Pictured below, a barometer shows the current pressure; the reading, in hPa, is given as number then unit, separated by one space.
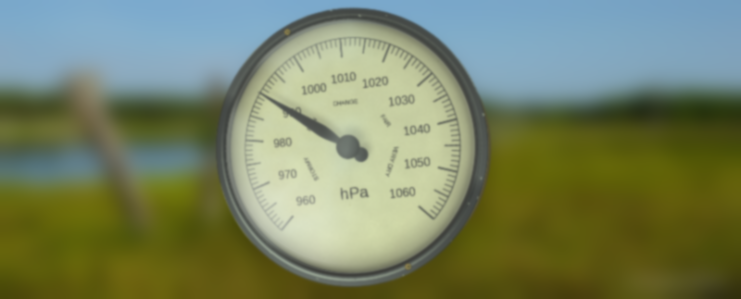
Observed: 990 hPa
